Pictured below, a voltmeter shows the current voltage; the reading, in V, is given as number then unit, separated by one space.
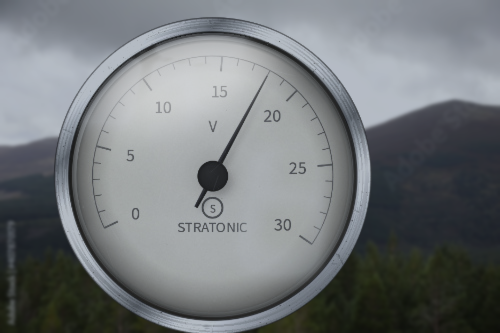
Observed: 18 V
